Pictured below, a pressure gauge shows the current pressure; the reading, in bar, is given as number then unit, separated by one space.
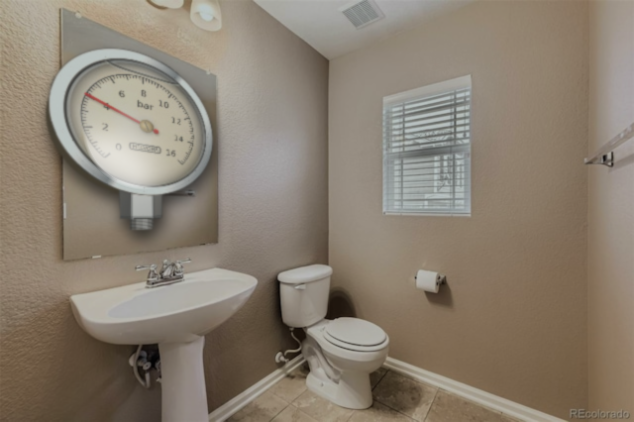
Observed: 4 bar
